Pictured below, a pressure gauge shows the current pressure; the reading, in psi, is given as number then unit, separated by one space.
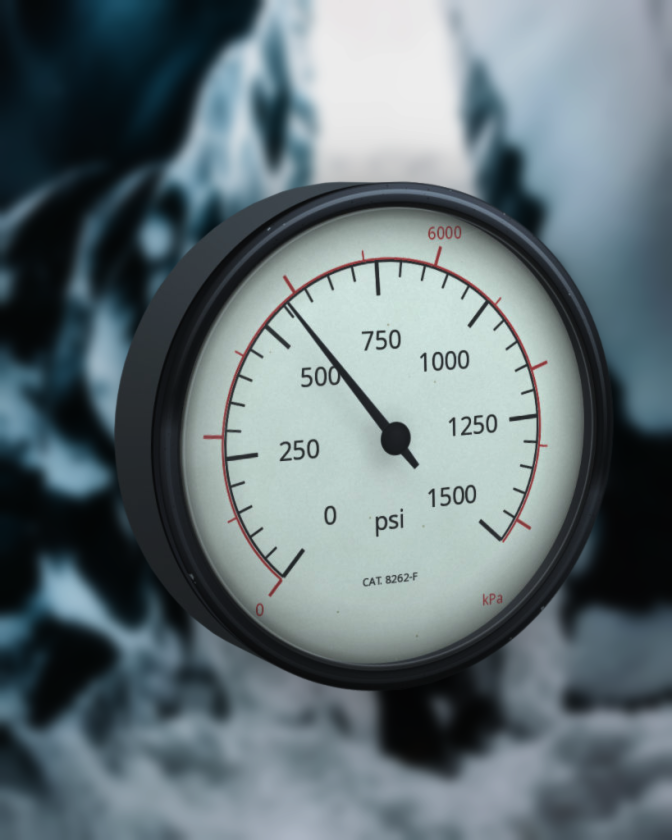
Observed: 550 psi
